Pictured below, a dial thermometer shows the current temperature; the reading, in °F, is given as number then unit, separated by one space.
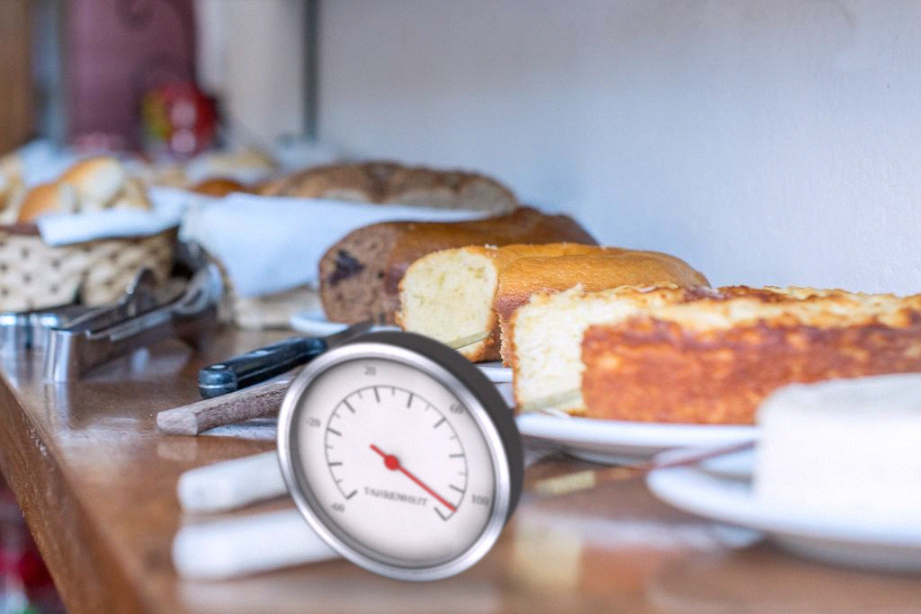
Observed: 110 °F
